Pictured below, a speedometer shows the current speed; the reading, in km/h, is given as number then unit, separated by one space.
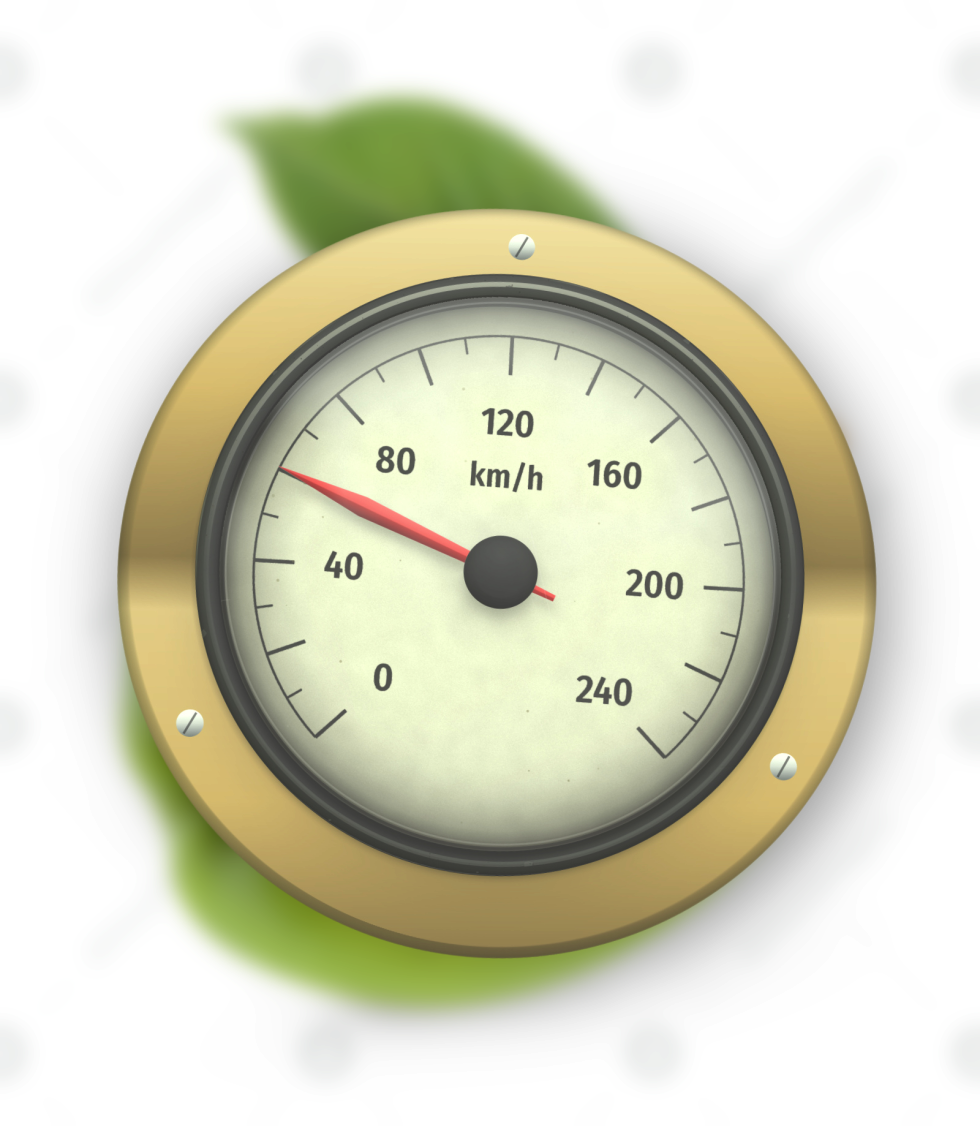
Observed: 60 km/h
